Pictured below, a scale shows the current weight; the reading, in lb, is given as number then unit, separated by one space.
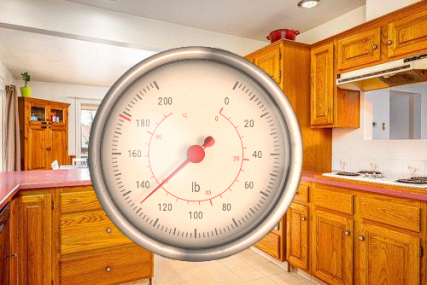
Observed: 132 lb
